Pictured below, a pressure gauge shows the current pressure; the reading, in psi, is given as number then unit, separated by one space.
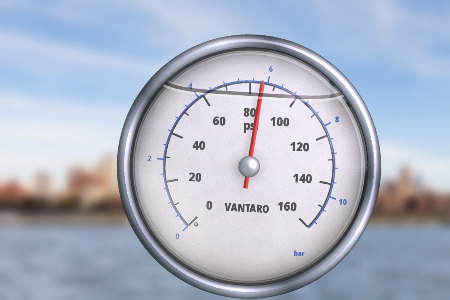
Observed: 85 psi
